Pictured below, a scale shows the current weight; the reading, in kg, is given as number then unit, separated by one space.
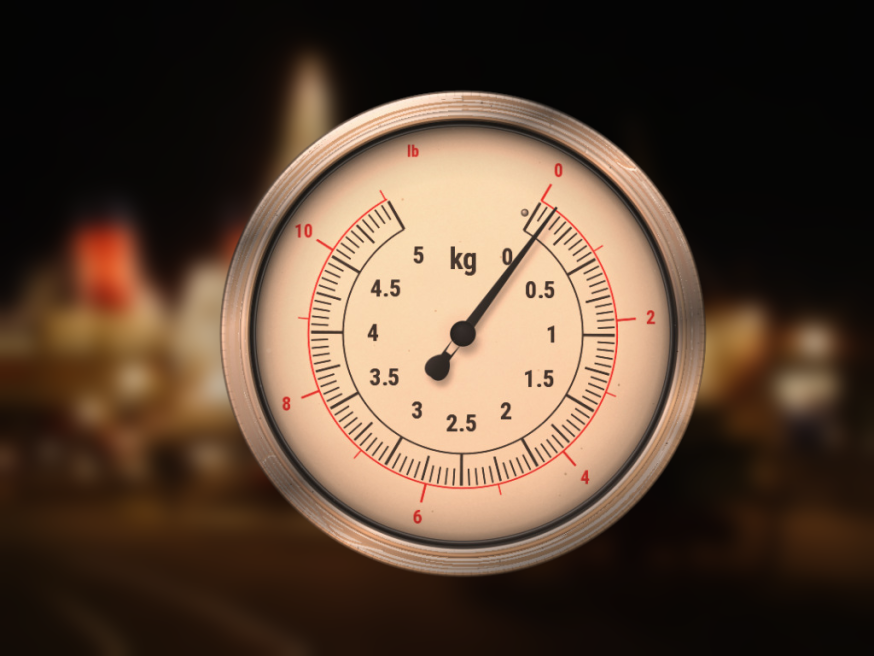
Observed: 0.1 kg
